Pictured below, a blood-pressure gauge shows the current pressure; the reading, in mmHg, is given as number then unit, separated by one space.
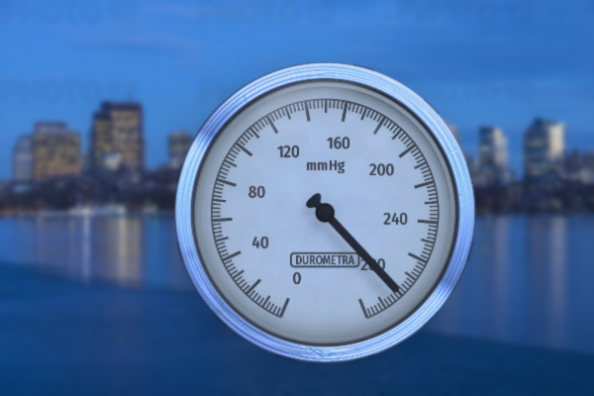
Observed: 280 mmHg
